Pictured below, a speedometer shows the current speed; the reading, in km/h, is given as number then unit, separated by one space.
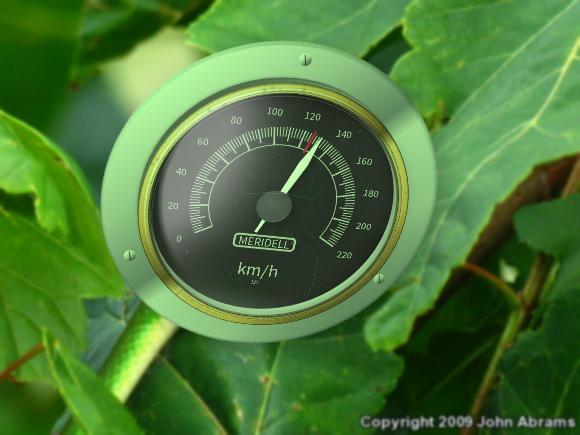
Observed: 130 km/h
